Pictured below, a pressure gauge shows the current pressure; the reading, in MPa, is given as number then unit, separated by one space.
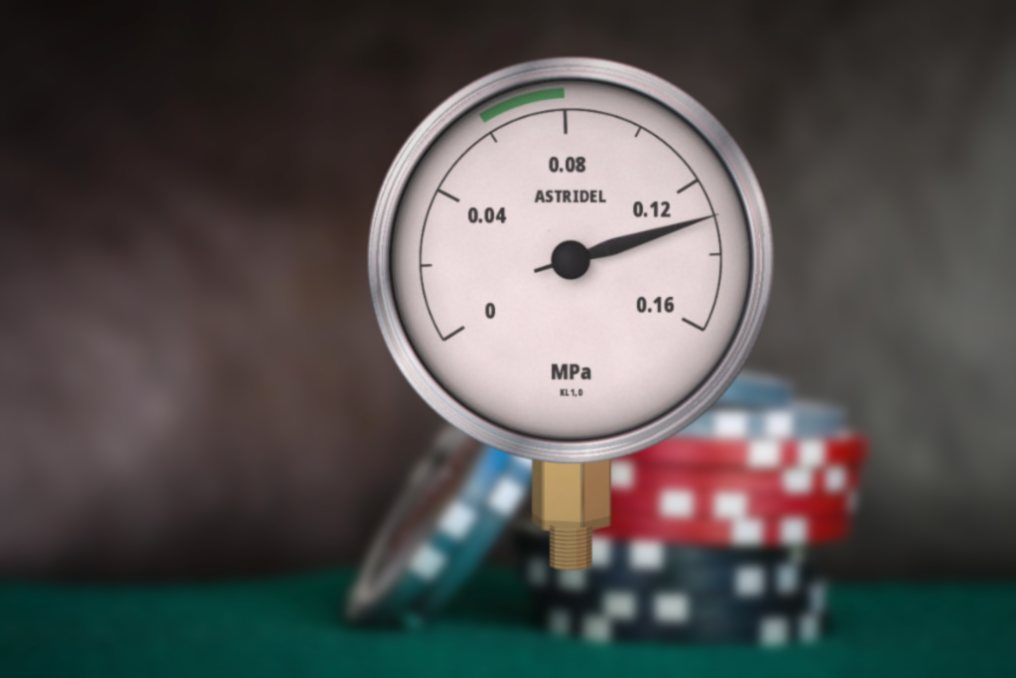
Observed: 0.13 MPa
